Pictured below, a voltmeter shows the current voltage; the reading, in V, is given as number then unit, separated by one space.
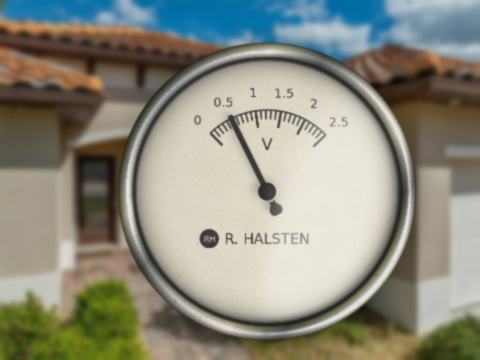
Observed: 0.5 V
